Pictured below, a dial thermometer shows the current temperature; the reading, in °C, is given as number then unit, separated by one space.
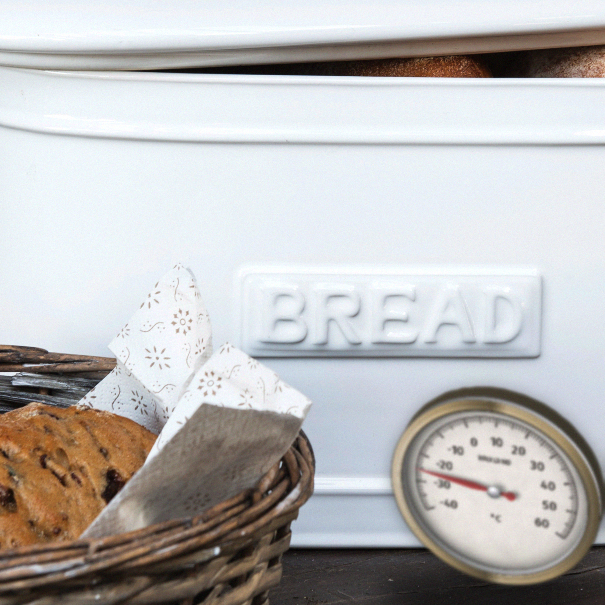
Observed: -25 °C
